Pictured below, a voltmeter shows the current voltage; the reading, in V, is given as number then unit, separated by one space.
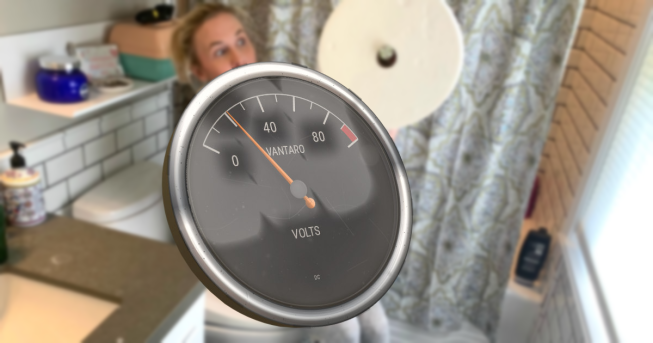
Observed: 20 V
